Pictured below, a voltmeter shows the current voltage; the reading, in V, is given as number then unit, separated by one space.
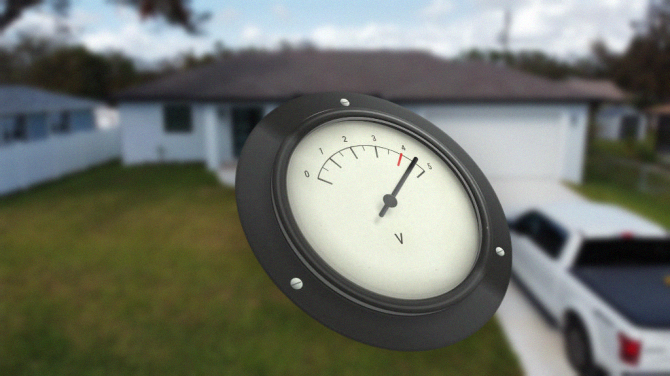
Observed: 4.5 V
